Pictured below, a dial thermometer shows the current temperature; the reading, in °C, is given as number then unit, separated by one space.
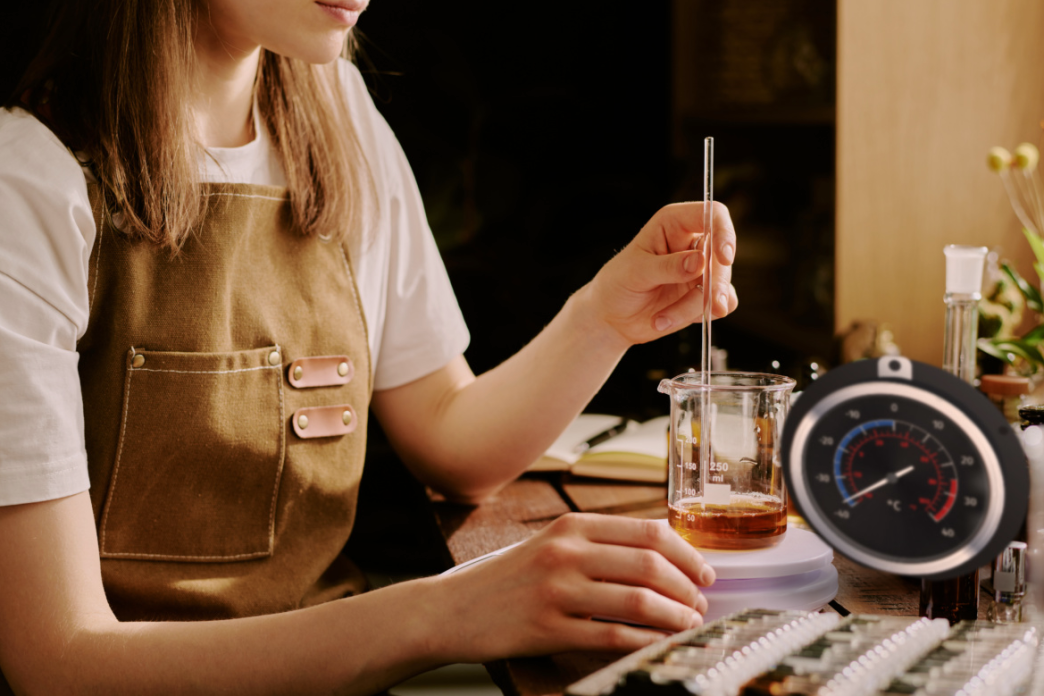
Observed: -37.5 °C
